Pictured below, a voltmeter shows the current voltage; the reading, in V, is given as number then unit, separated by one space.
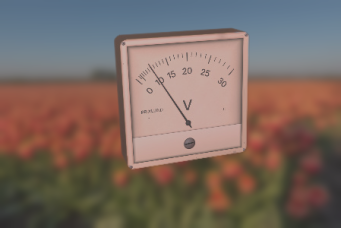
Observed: 10 V
